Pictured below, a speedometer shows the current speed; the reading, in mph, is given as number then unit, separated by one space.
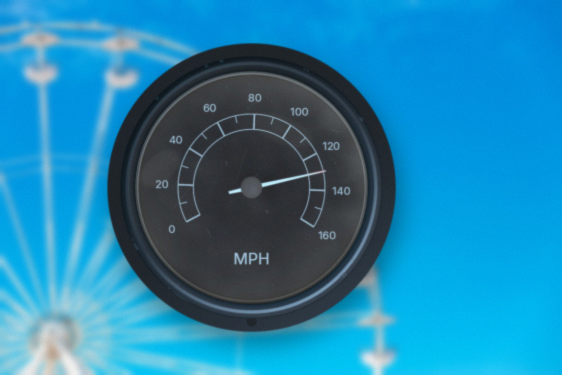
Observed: 130 mph
